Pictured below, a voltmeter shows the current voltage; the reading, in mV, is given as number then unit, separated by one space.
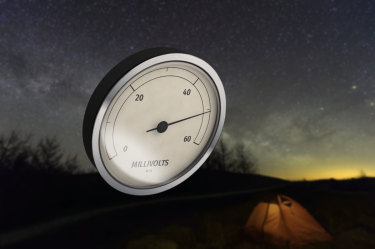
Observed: 50 mV
